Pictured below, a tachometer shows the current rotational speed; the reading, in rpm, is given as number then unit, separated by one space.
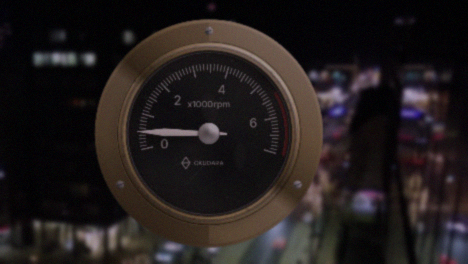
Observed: 500 rpm
